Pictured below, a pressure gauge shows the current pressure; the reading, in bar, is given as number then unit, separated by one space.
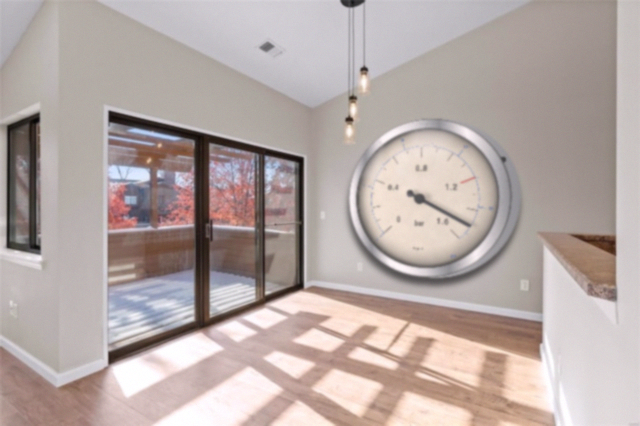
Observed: 1.5 bar
